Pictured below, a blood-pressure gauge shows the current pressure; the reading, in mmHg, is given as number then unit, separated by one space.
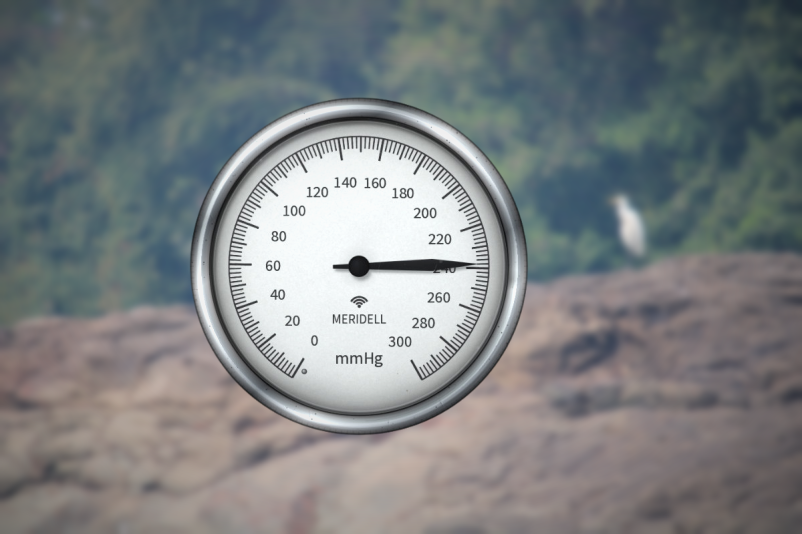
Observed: 238 mmHg
